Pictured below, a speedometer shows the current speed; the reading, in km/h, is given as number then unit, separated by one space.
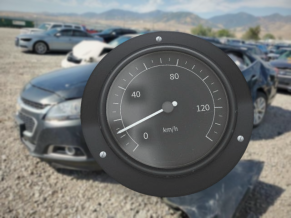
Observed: 12.5 km/h
